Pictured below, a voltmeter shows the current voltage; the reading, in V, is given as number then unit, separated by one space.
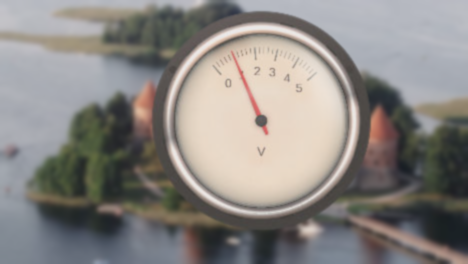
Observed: 1 V
